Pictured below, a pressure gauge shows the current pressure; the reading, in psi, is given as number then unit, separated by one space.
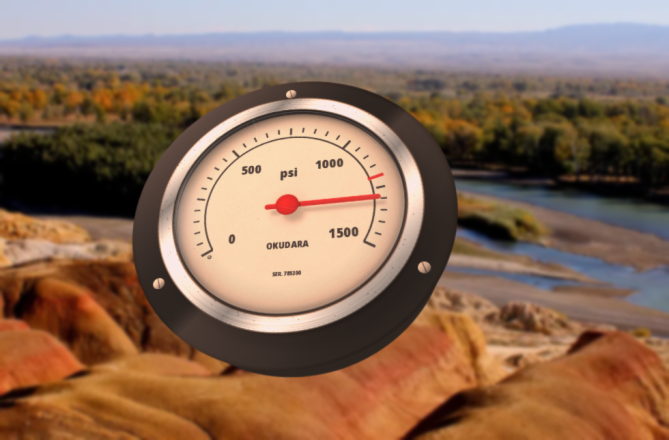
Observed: 1300 psi
